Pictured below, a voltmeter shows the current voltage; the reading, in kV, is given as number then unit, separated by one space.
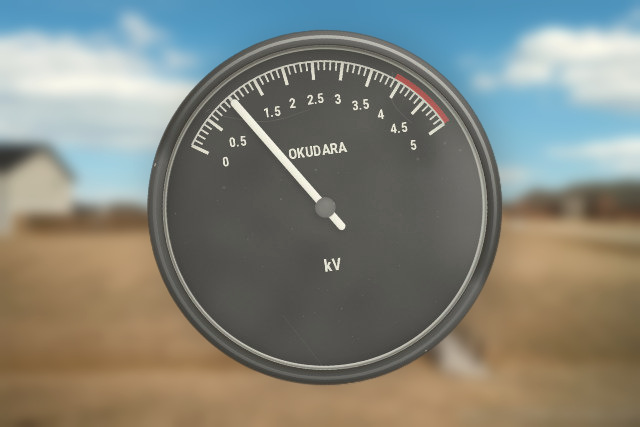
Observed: 1 kV
